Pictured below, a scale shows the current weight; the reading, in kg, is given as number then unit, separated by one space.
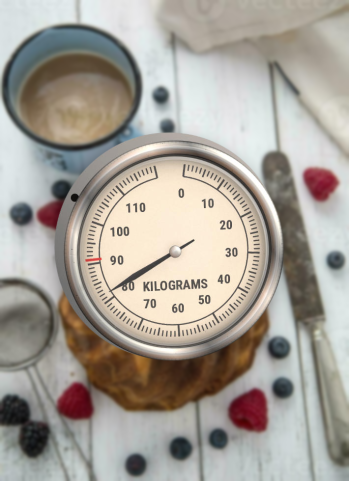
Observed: 82 kg
